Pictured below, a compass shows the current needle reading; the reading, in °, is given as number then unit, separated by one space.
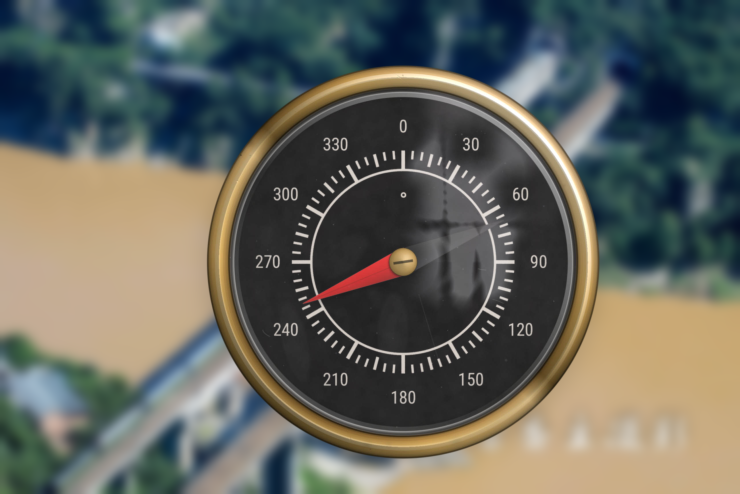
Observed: 247.5 °
